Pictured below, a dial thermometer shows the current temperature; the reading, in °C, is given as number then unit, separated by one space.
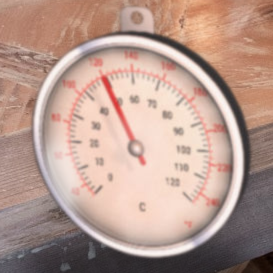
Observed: 50 °C
